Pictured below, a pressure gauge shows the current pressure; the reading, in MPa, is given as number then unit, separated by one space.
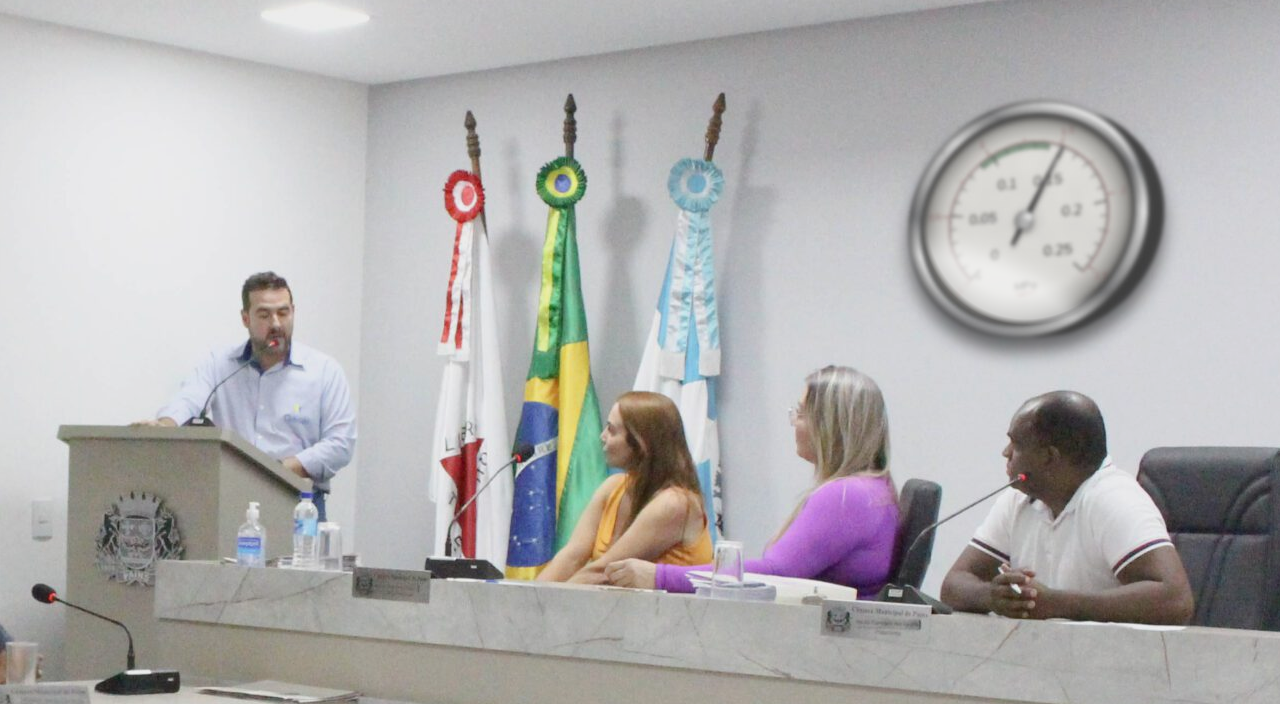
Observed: 0.15 MPa
